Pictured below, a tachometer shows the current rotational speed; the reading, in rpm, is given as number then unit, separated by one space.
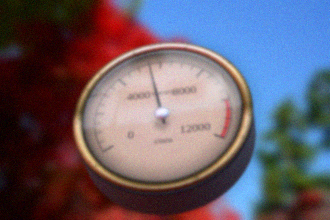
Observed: 5500 rpm
